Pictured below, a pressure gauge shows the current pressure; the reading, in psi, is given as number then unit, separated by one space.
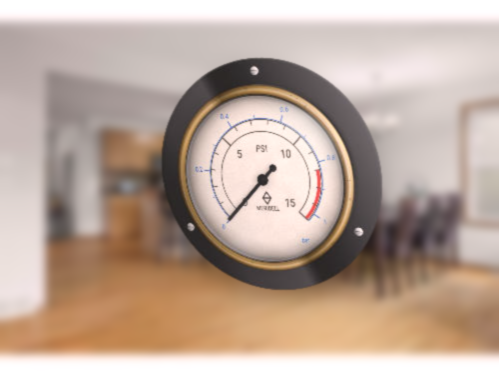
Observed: 0 psi
